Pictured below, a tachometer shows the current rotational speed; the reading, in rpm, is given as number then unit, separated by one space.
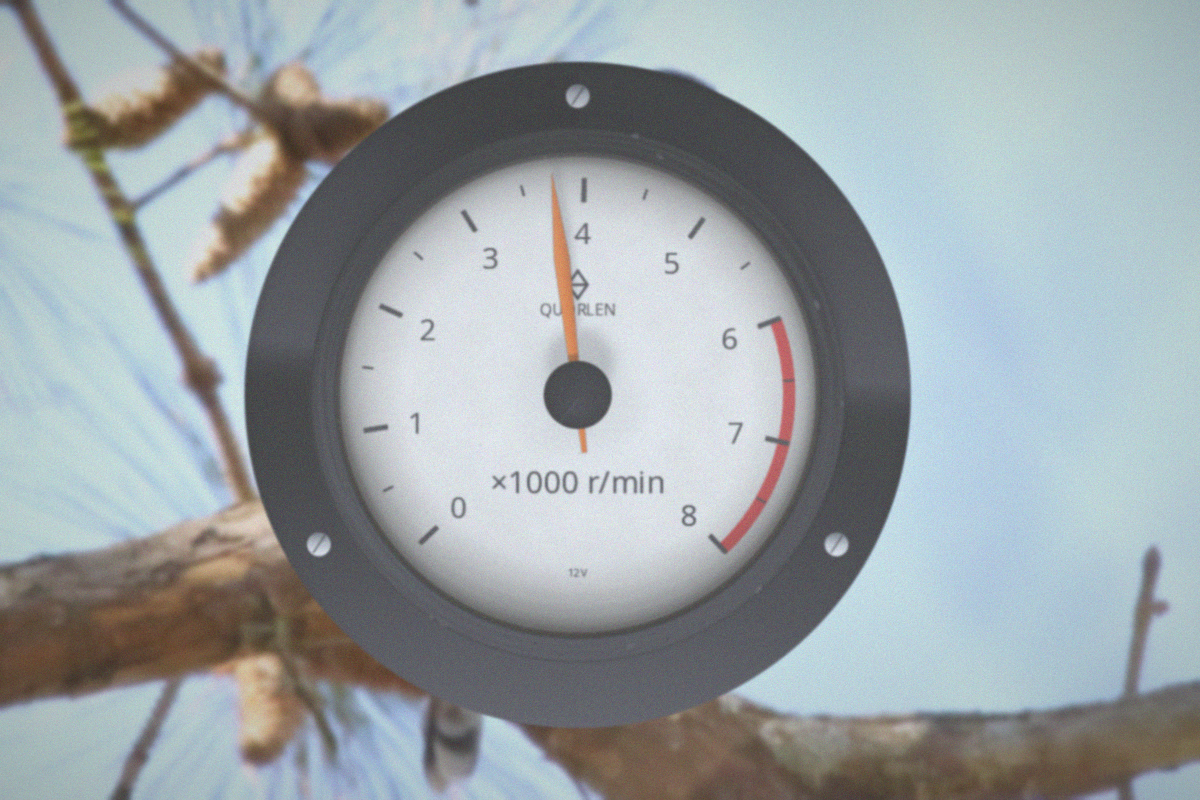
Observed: 3750 rpm
